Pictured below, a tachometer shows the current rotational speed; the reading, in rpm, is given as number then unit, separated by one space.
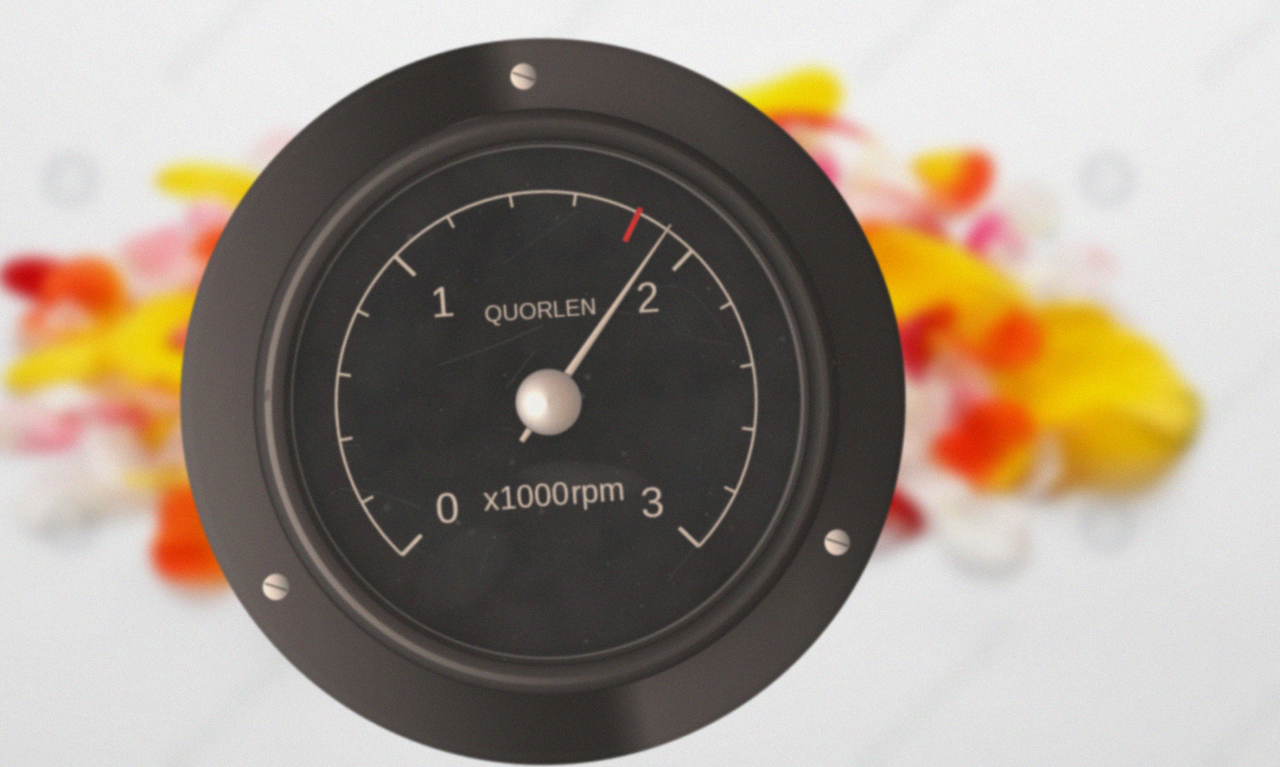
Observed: 1900 rpm
